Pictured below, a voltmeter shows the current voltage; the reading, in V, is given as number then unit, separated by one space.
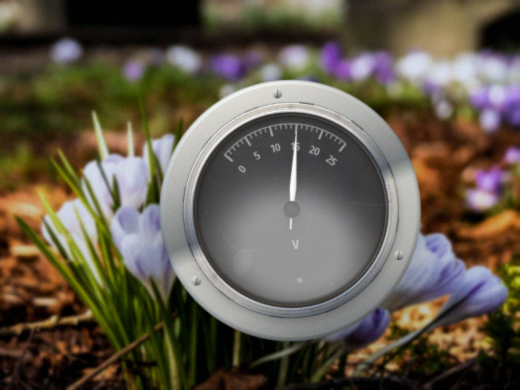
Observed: 15 V
